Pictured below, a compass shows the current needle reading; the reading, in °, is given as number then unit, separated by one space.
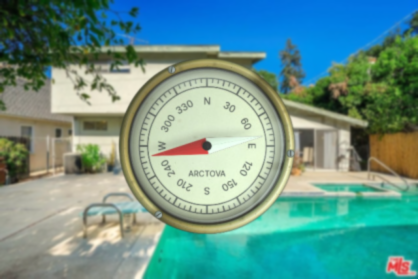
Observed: 260 °
